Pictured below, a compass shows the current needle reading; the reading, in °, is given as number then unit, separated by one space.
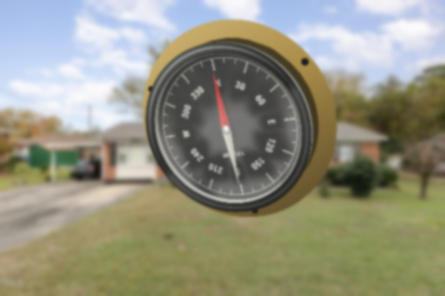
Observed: 0 °
